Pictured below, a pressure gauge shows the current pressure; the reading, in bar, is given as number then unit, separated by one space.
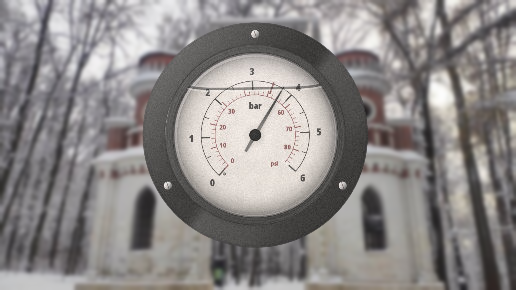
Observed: 3.75 bar
